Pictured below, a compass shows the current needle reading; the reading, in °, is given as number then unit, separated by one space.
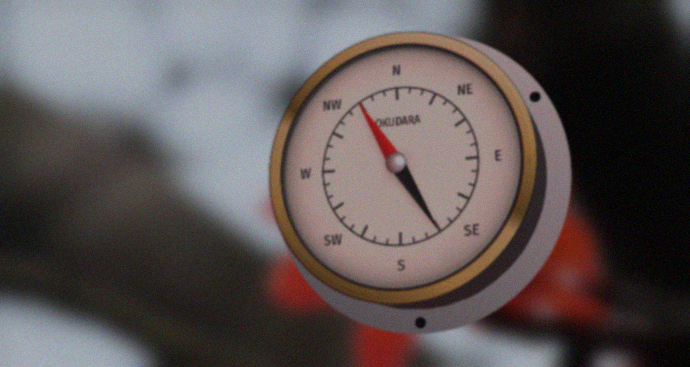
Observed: 330 °
